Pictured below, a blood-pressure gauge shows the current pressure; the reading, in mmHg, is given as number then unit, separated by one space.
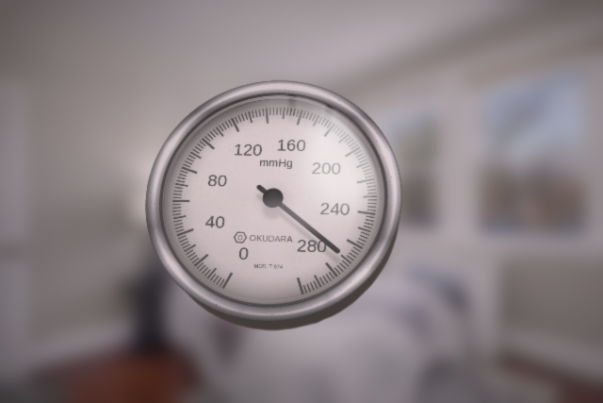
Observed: 270 mmHg
